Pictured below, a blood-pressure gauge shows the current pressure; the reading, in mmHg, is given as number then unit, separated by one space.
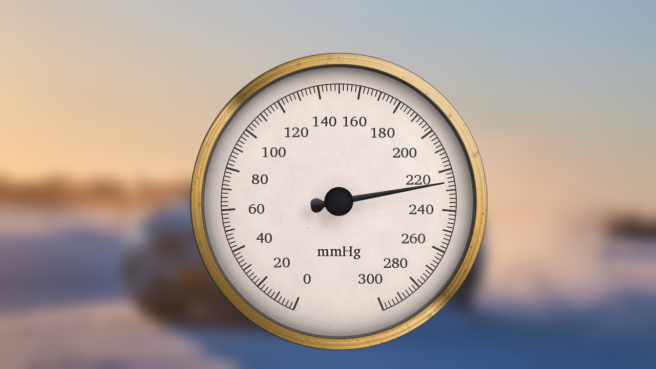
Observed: 226 mmHg
